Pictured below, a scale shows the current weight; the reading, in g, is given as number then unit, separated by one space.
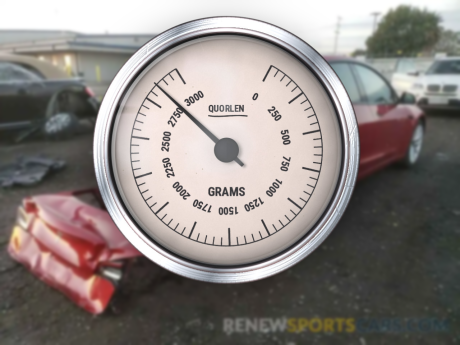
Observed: 2850 g
